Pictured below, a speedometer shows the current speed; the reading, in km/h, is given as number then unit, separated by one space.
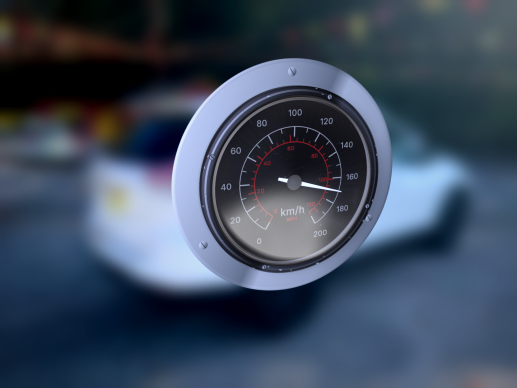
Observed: 170 km/h
